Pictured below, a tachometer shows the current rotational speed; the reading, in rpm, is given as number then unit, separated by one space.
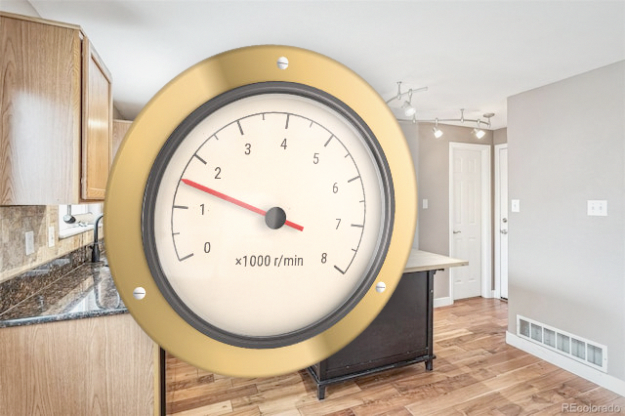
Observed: 1500 rpm
